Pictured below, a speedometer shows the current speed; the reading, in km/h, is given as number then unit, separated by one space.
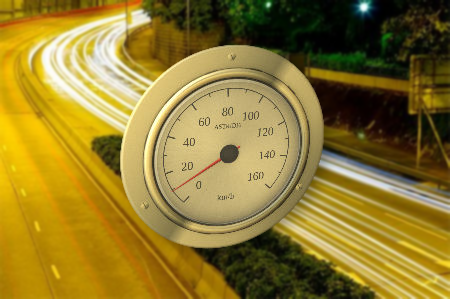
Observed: 10 km/h
